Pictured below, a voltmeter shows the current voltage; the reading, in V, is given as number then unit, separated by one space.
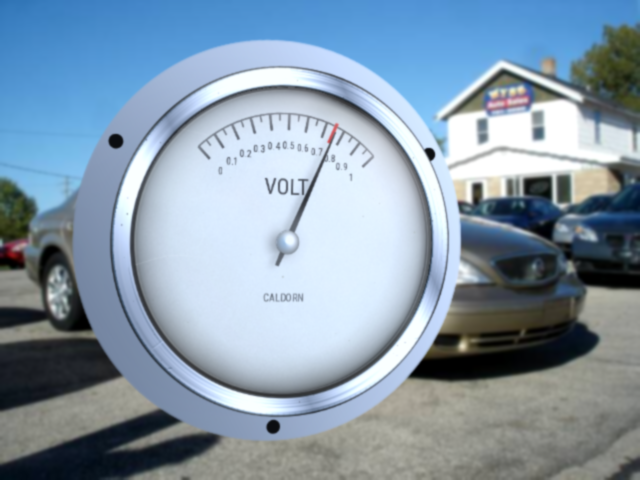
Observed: 0.75 V
